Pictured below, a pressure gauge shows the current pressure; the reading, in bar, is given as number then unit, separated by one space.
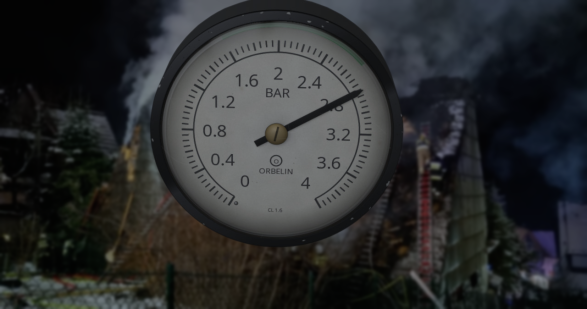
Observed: 2.8 bar
